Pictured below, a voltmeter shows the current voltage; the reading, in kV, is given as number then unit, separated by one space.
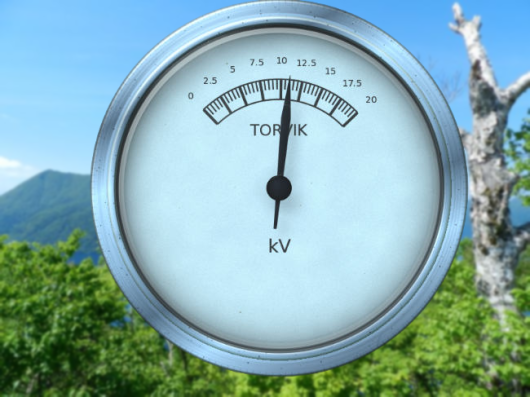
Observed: 11 kV
